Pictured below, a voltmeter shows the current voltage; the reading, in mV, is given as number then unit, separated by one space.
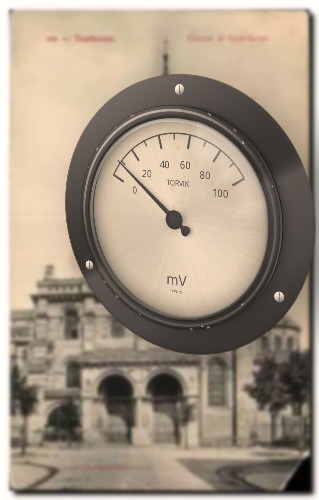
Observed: 10 mV
